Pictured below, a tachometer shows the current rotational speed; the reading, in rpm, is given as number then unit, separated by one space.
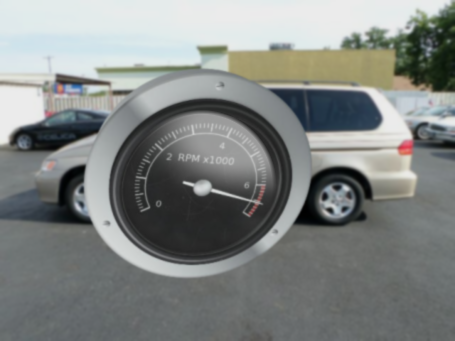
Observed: 6500 rpm
